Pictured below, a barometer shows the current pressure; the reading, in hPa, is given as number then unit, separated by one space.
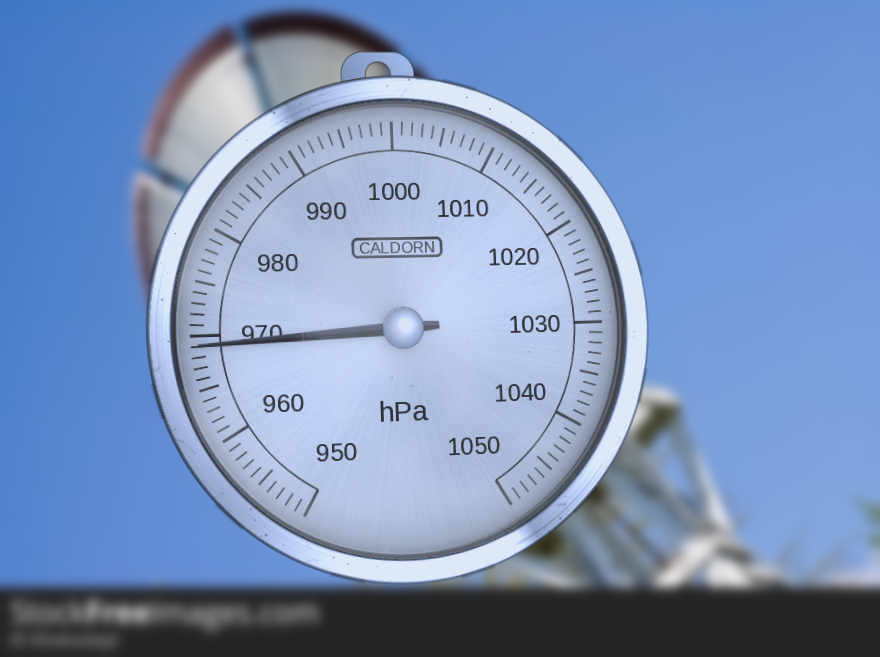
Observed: 969 hPa
